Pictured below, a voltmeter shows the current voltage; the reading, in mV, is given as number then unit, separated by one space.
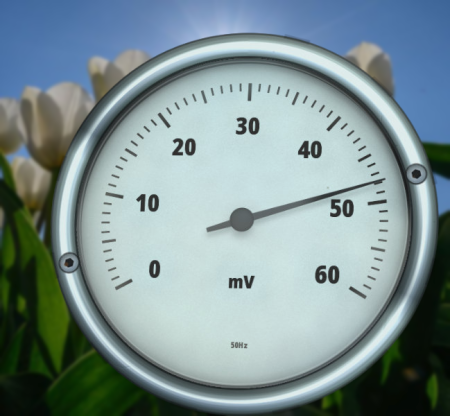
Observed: 48 mV
